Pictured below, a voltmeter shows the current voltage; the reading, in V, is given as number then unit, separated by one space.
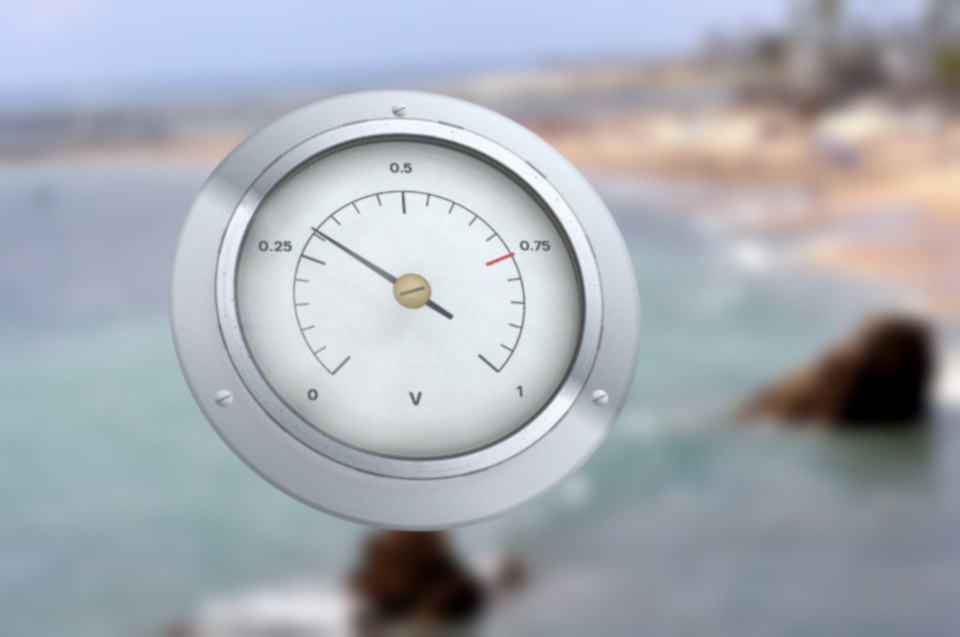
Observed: 0.3 V
